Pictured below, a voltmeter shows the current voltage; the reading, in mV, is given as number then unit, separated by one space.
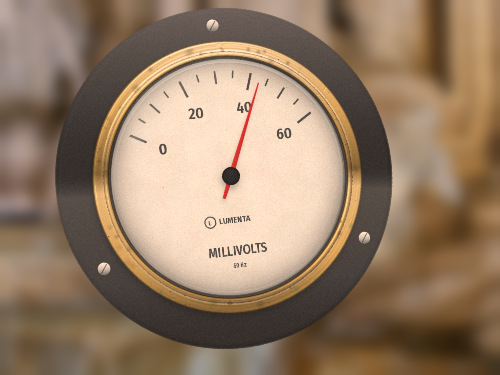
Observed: 42.5 mV
